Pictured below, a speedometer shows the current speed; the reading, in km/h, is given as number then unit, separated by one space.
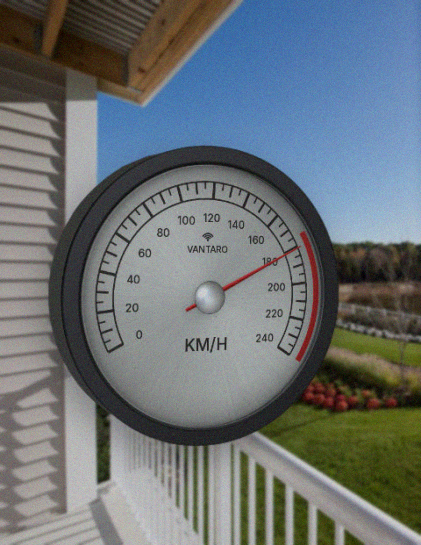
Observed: 180 km/h
